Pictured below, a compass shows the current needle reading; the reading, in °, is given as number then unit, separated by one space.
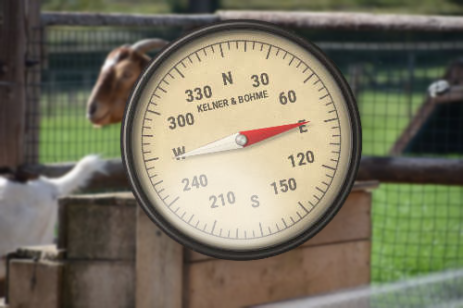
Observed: 87.5 °
